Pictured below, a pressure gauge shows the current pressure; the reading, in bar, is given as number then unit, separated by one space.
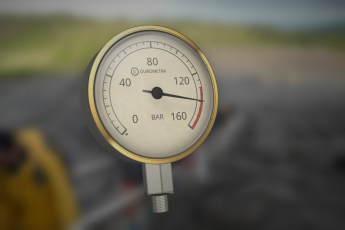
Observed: 140 bar
